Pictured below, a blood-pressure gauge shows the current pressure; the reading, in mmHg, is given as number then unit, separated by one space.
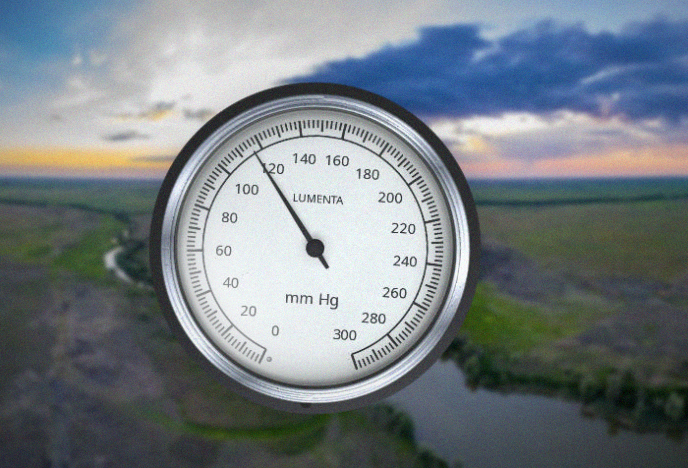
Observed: 116 mmHg
